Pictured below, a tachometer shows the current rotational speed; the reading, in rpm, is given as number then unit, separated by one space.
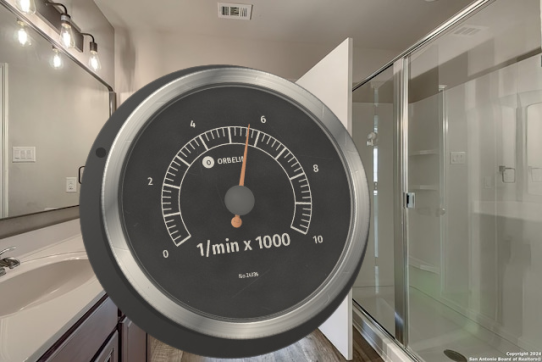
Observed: 5600 rpm
